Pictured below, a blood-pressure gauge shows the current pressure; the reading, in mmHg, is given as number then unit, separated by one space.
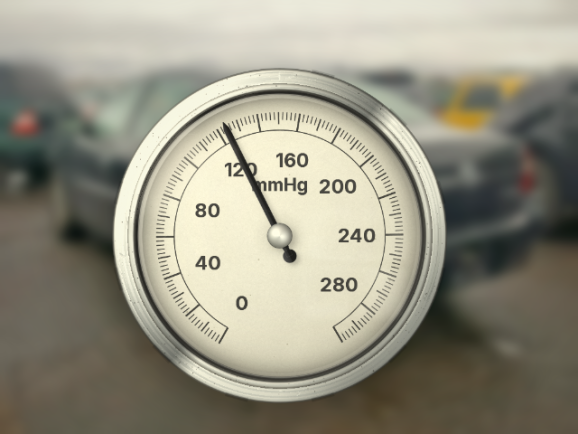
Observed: 124 mmHg
